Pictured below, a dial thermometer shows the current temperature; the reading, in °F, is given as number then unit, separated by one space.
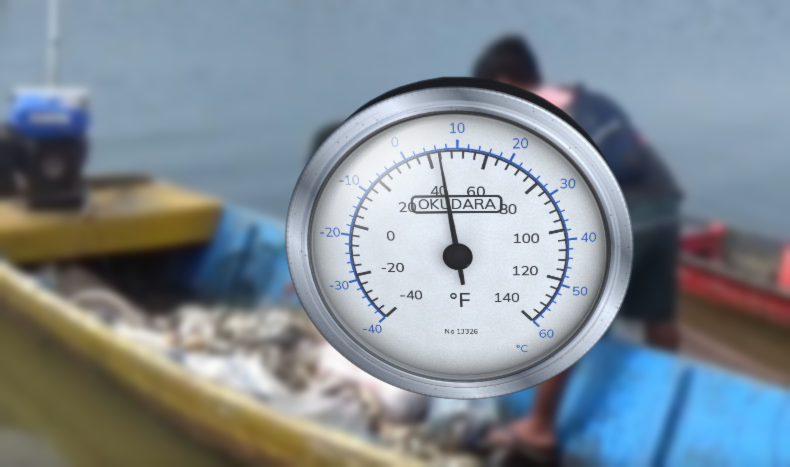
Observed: 44 °F
